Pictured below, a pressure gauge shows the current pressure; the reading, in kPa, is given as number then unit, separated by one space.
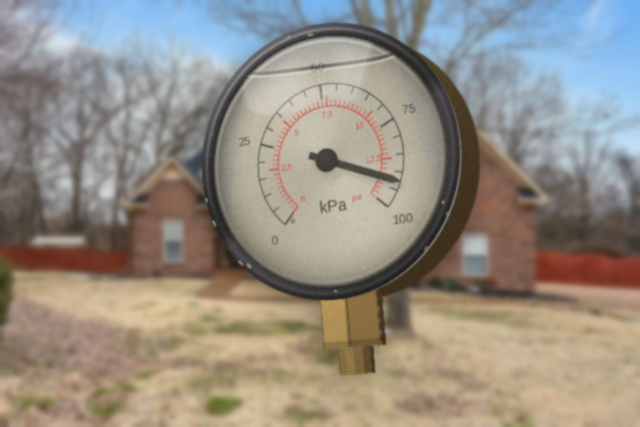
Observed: 92.5 kPa
